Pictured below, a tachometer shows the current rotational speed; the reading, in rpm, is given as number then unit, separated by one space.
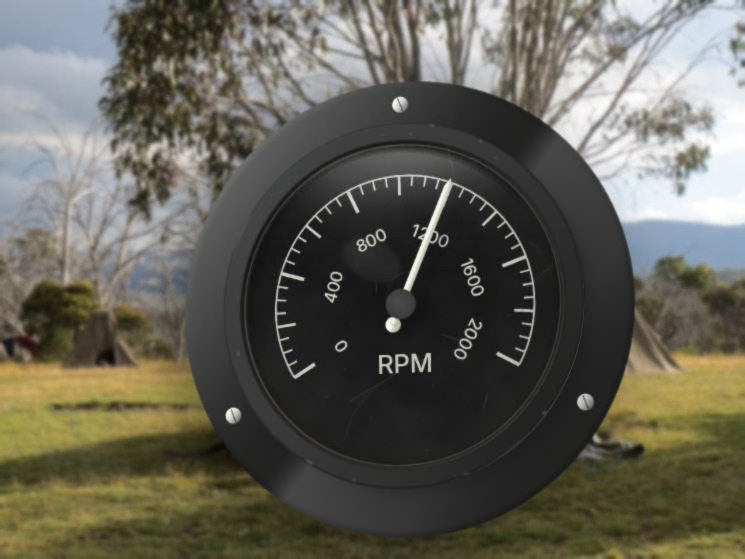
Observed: 1200 rpm
